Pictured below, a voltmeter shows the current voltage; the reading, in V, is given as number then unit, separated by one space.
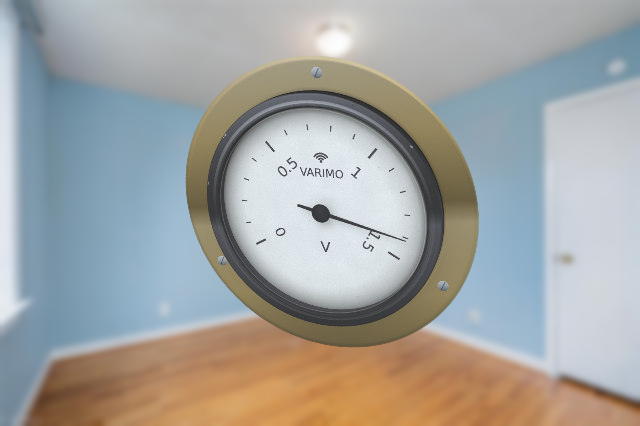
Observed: 1.4 V
